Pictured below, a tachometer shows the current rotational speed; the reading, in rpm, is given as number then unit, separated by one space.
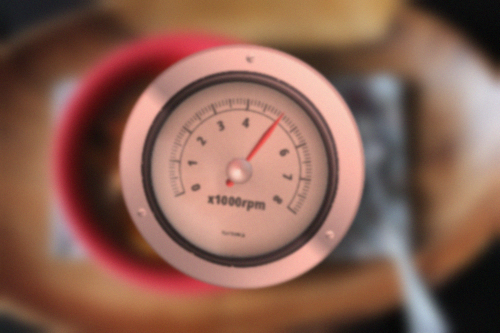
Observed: 5000 rpm
